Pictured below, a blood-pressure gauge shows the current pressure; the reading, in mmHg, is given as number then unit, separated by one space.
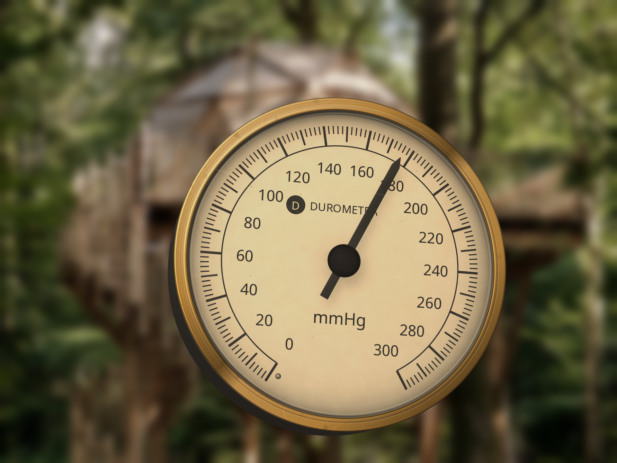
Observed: 176 mmHg
